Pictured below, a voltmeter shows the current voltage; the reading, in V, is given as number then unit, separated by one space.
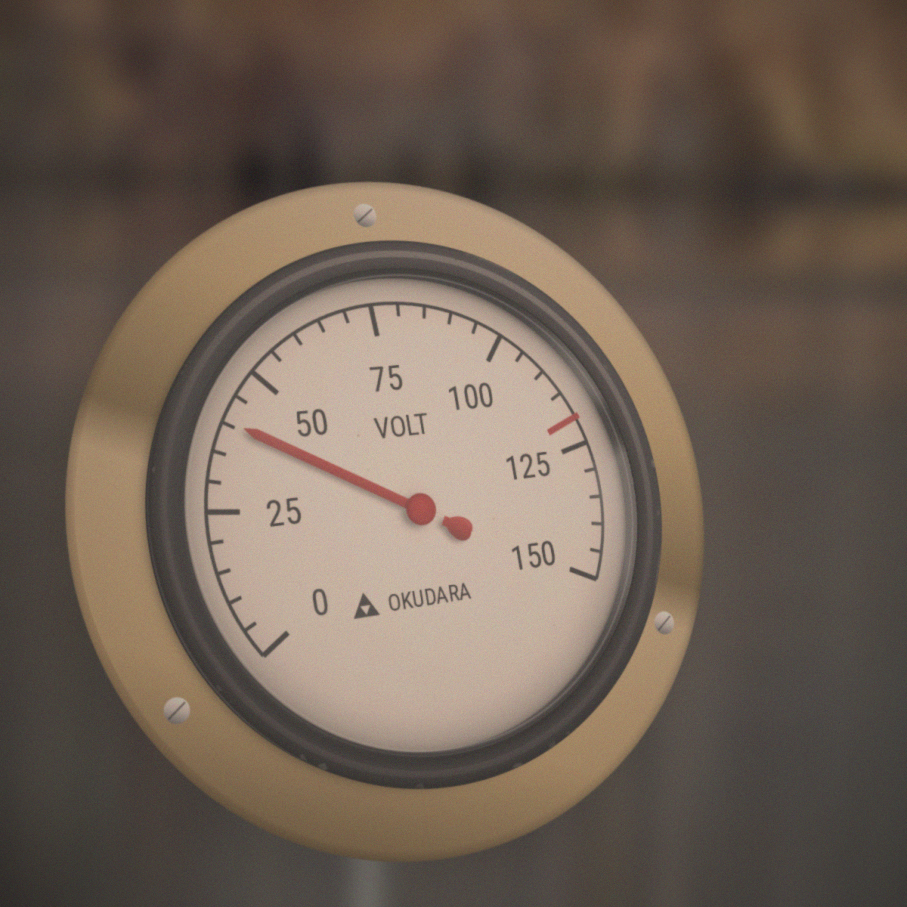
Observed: 40 V
